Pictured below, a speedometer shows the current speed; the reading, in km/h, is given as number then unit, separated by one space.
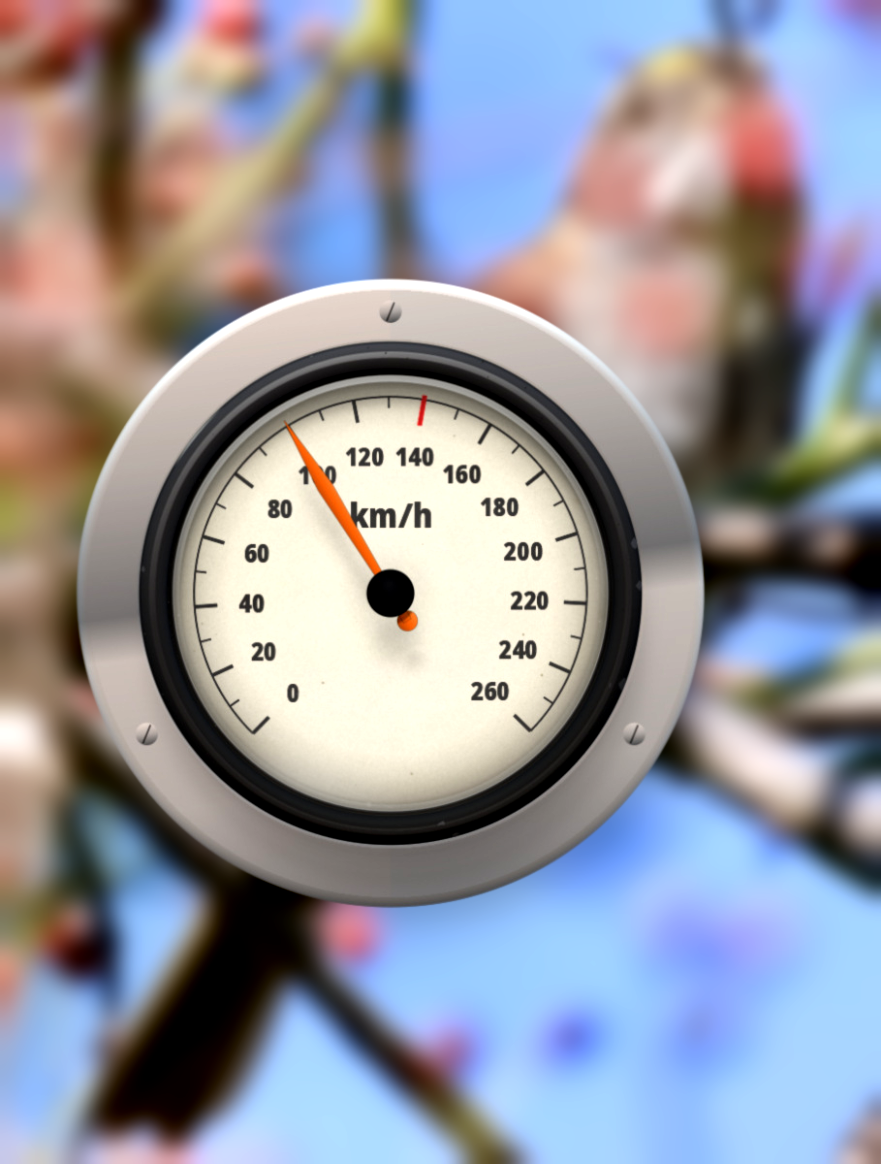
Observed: 100 km/h
